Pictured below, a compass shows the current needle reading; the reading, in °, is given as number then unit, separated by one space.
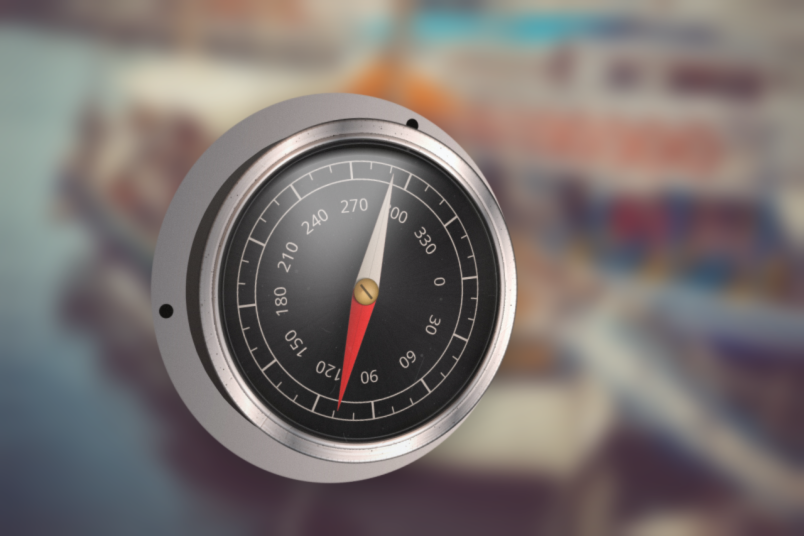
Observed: 110 °
